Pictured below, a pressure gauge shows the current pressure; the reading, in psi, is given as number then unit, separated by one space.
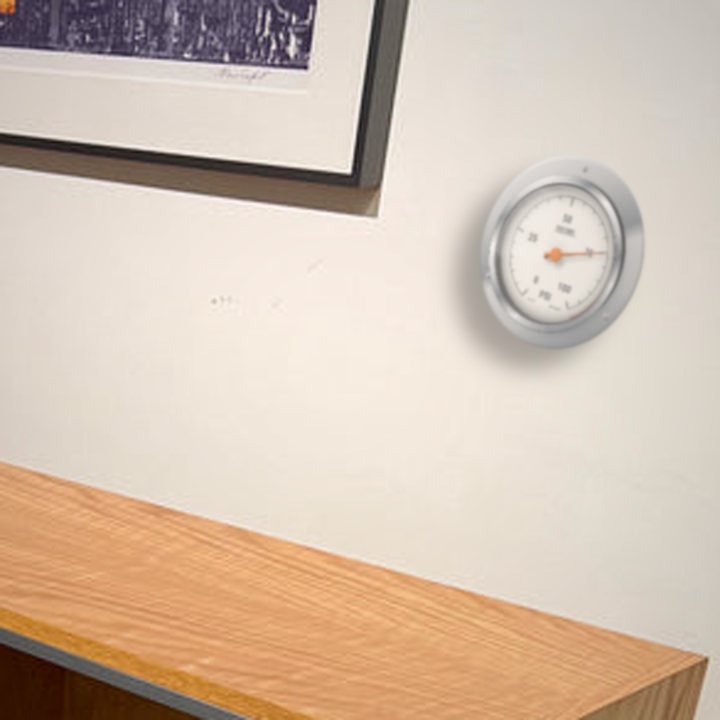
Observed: 75 psi
